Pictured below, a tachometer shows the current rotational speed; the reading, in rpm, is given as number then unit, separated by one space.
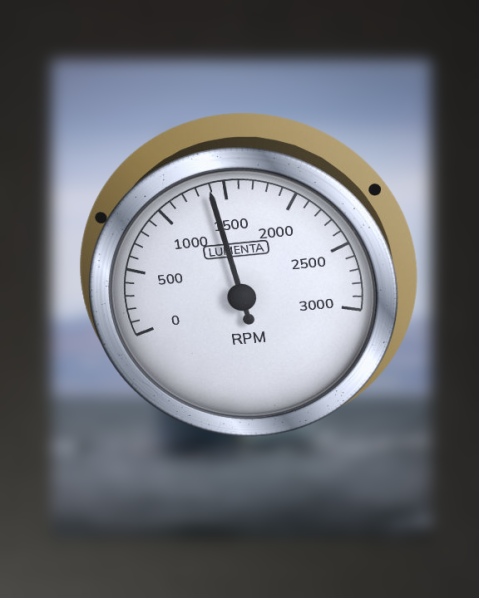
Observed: 1400 rpm
